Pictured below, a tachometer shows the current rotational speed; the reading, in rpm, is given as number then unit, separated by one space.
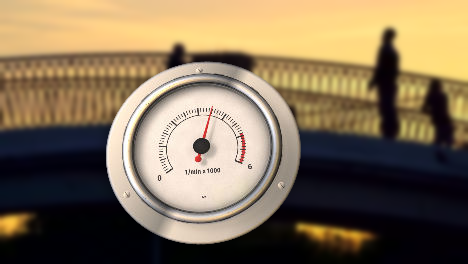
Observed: 3500 rpm
